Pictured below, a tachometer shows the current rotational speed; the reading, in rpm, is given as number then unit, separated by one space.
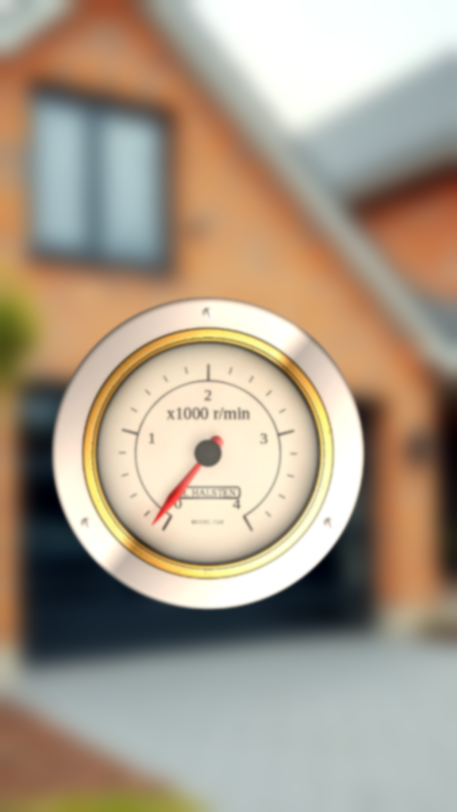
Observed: 100 rpm
